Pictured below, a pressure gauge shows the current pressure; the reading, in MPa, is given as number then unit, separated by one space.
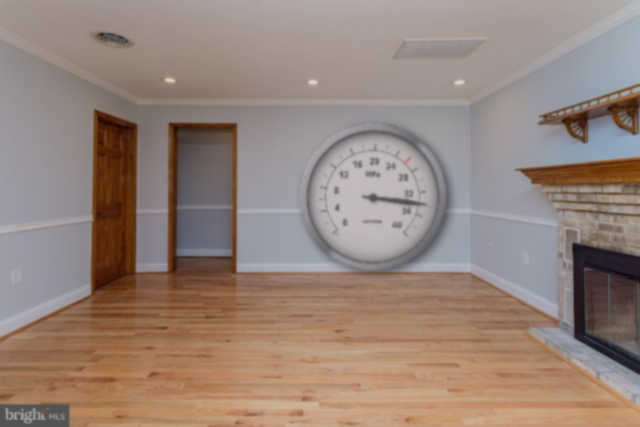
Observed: 34 MPa
